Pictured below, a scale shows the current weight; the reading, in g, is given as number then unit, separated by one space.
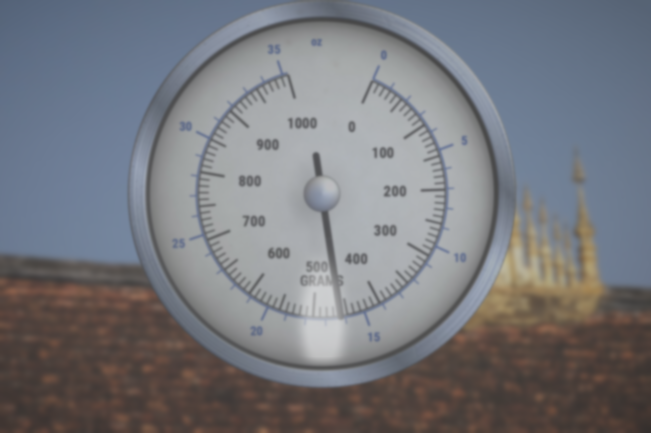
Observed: 460 g
